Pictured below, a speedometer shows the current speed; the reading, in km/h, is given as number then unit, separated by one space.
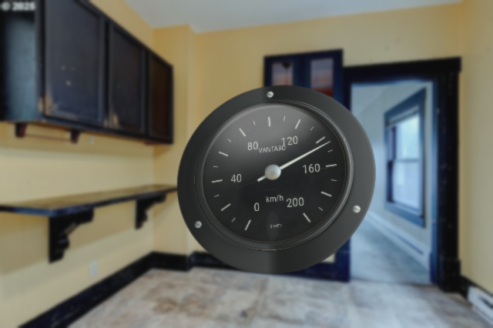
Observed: 145 km/h
